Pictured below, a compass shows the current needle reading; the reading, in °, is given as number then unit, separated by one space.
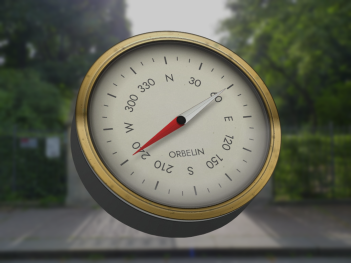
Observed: 240 °
